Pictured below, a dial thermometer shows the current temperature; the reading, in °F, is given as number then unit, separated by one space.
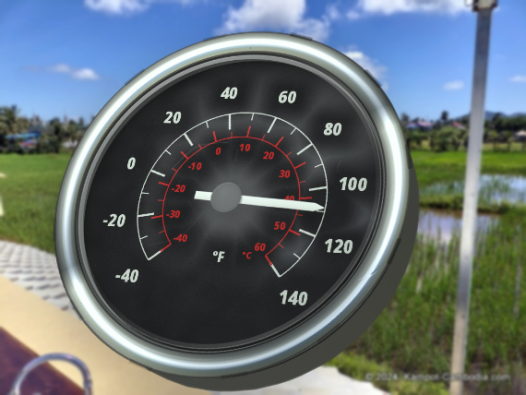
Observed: 110 °F
